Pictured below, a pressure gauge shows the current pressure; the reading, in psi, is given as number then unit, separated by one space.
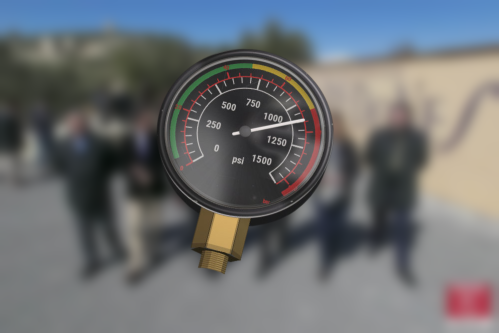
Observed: 1100 psi
